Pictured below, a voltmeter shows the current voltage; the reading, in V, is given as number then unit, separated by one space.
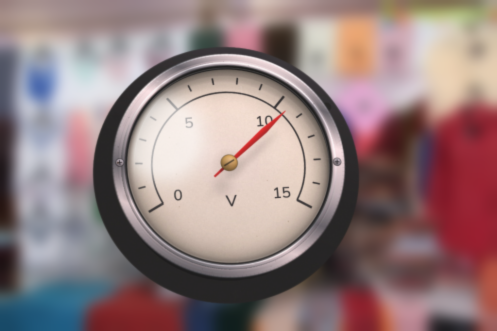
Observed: 10.5 V
